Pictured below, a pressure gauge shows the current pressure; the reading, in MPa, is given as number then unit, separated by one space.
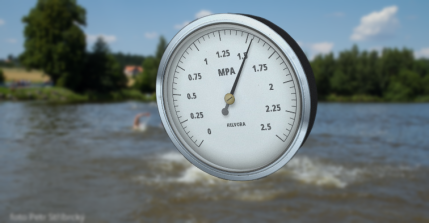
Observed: 1.55 MPa
